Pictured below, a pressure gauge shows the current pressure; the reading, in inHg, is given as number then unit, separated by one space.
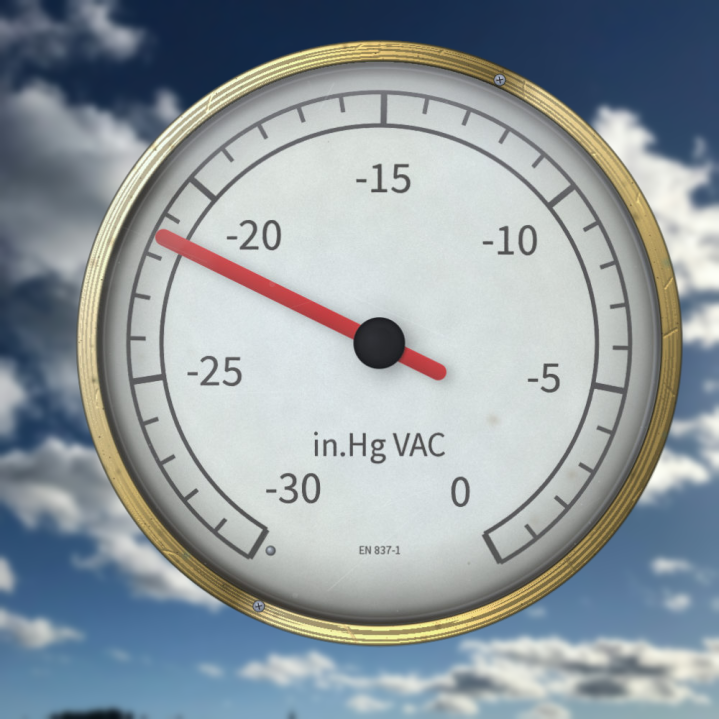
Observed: -21.5 inHg
